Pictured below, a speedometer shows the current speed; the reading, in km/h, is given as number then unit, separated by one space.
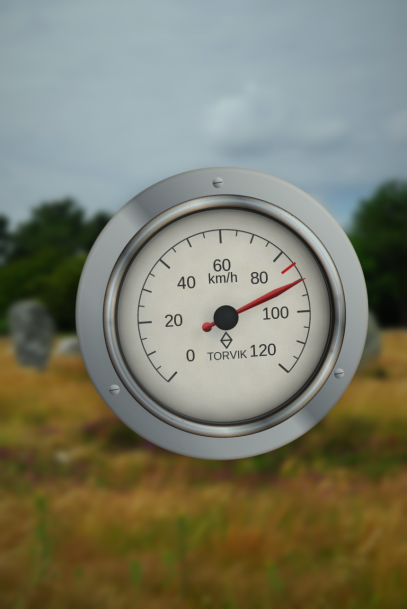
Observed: 90 km/h
